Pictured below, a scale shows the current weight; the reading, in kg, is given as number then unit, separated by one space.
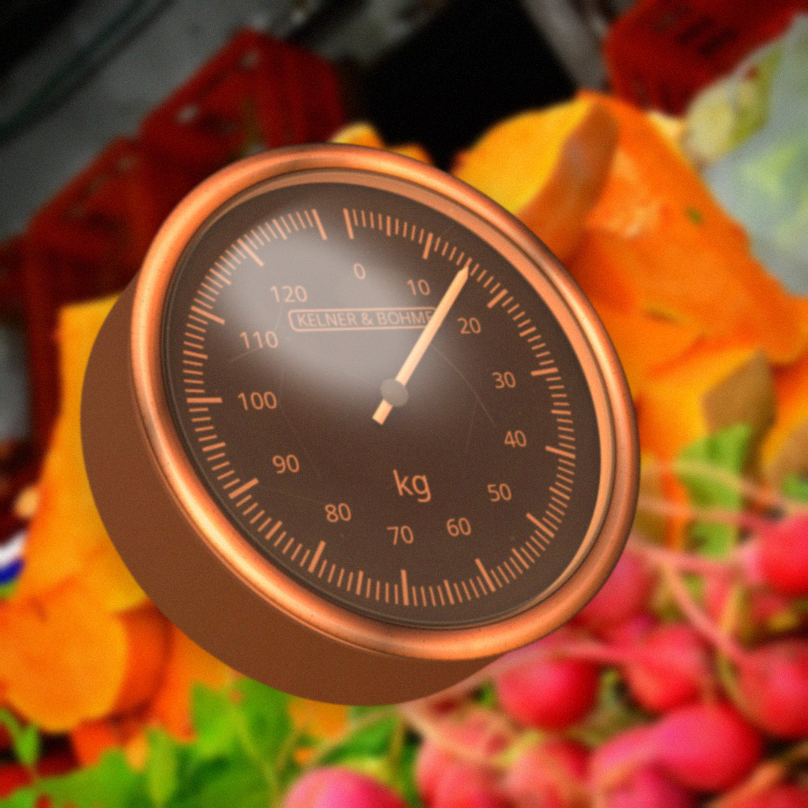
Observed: 15 kg
